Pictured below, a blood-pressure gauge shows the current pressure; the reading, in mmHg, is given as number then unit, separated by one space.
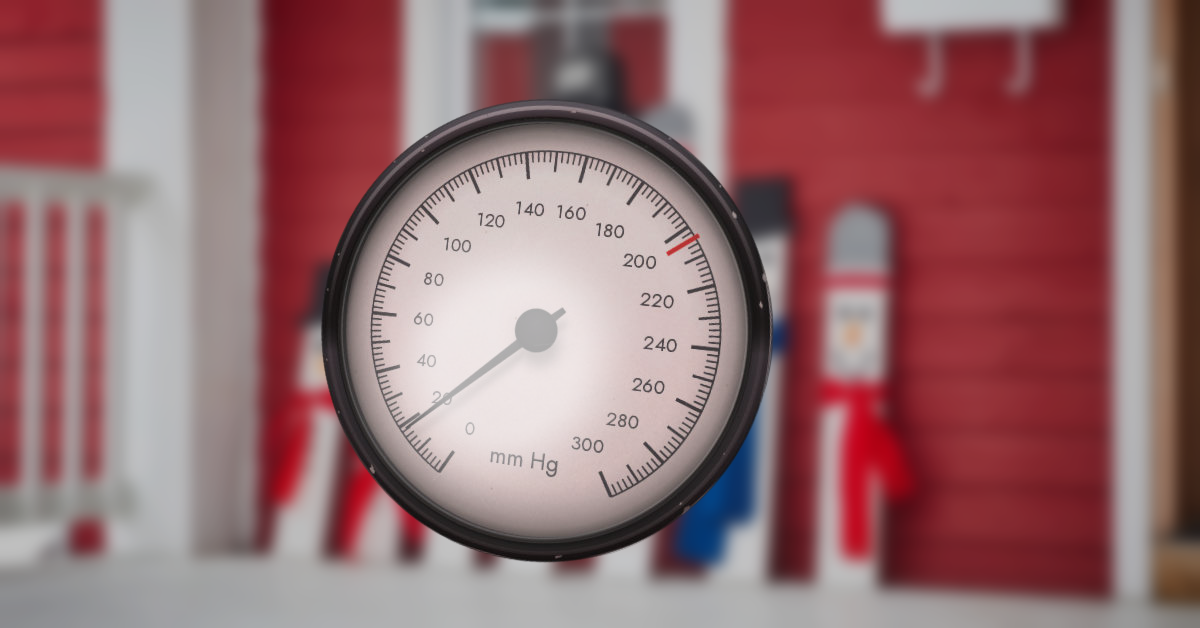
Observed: 18 mmHg
